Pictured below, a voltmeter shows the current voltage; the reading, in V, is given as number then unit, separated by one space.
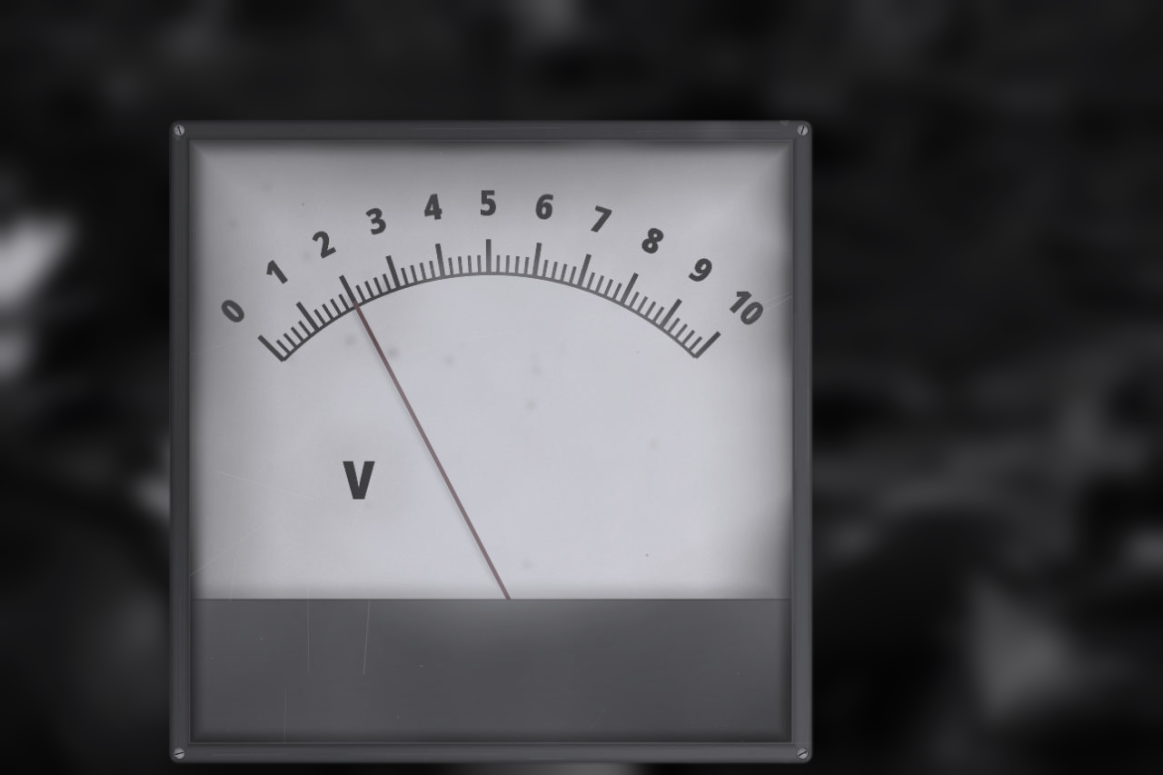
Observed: 2 V
